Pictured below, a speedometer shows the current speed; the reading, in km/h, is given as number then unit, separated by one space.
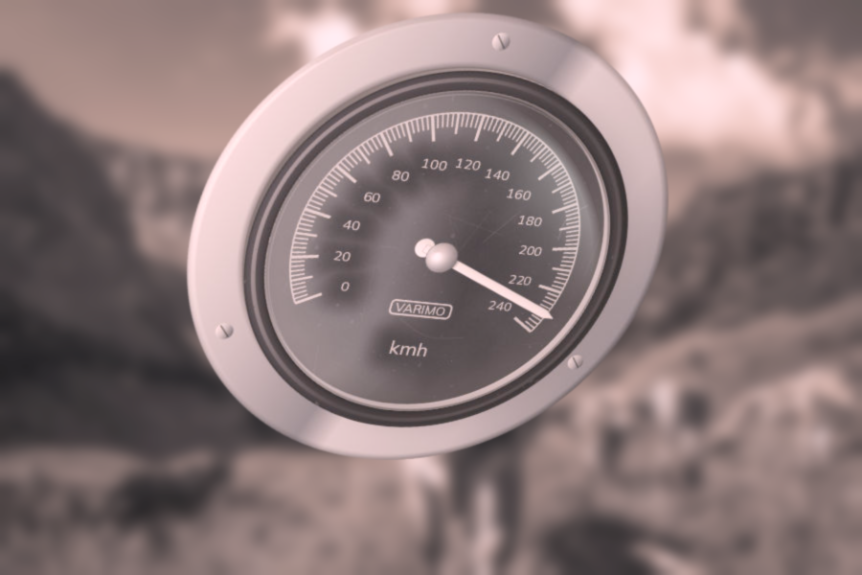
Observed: 230 km/h
